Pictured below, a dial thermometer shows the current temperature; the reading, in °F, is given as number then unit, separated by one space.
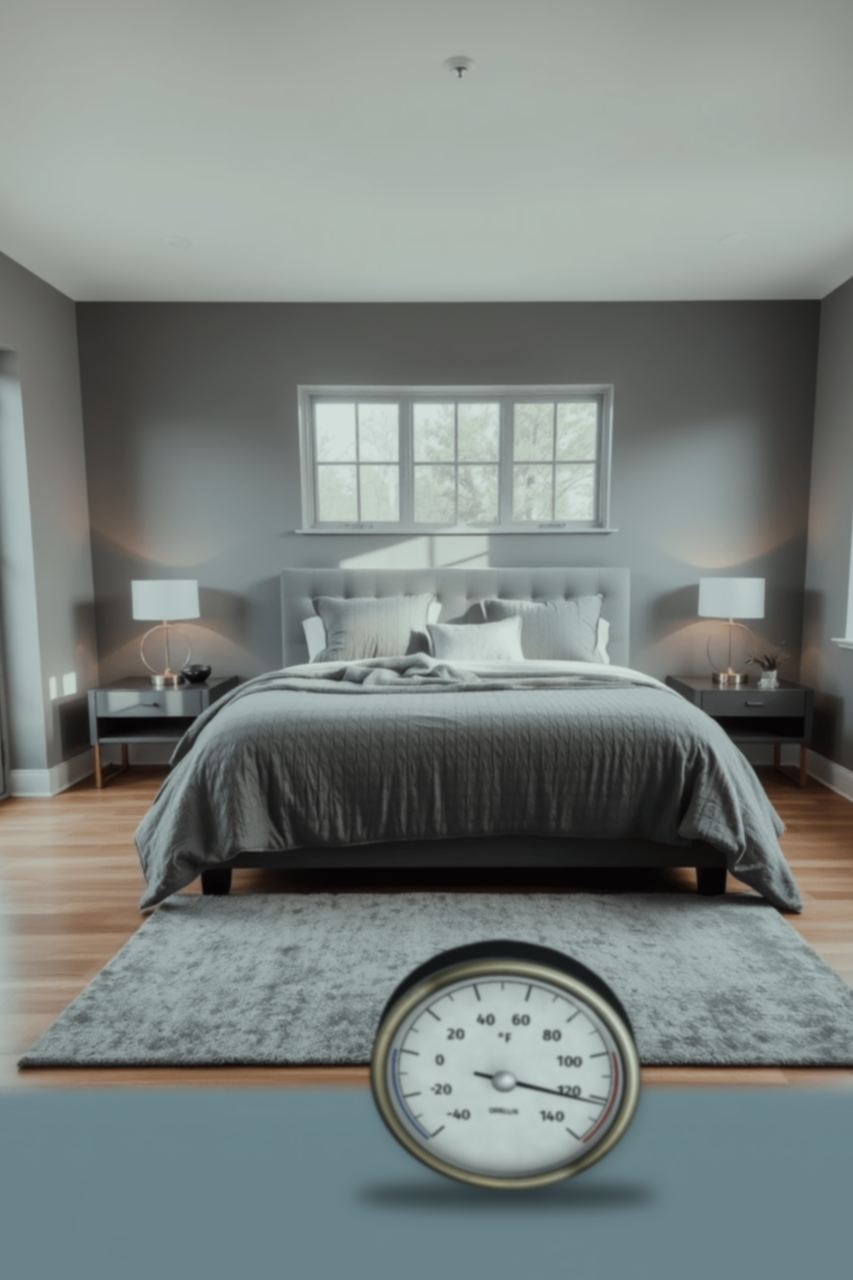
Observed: 120 °F
